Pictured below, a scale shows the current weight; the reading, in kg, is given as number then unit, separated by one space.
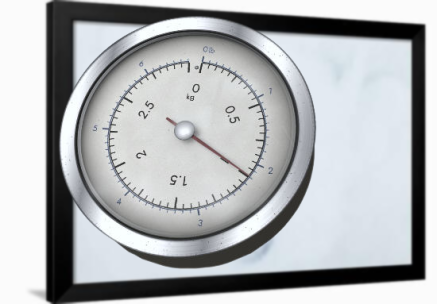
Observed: 1 kg
